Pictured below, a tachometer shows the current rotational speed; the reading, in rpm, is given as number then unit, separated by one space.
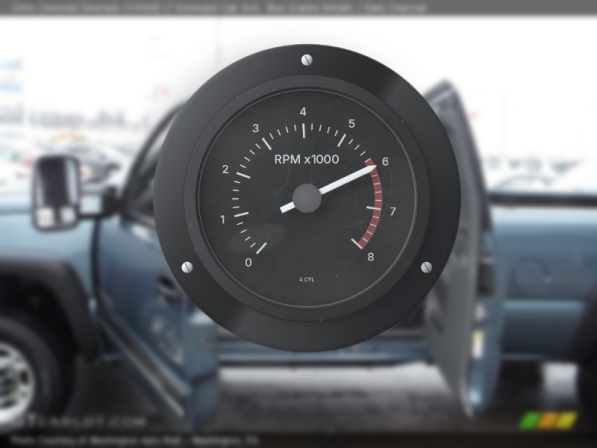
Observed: 6000 rpm
